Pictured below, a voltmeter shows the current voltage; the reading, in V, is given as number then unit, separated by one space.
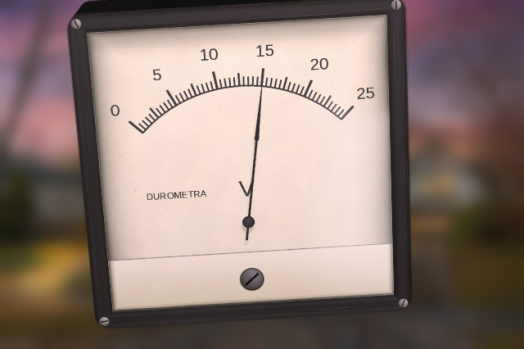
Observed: 15 V
